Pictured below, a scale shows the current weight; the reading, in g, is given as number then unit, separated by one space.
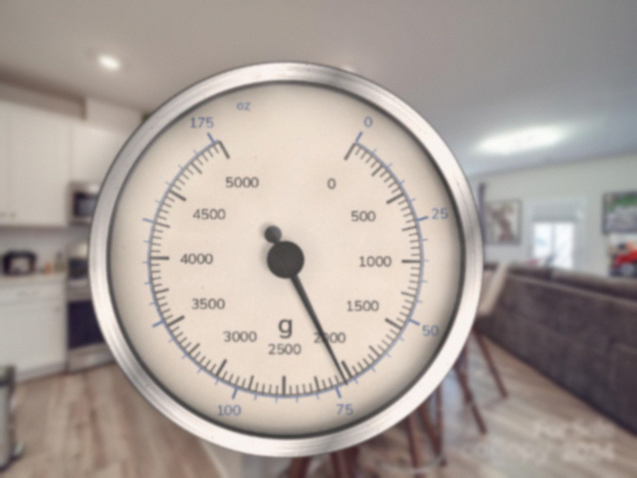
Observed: 2050 g
